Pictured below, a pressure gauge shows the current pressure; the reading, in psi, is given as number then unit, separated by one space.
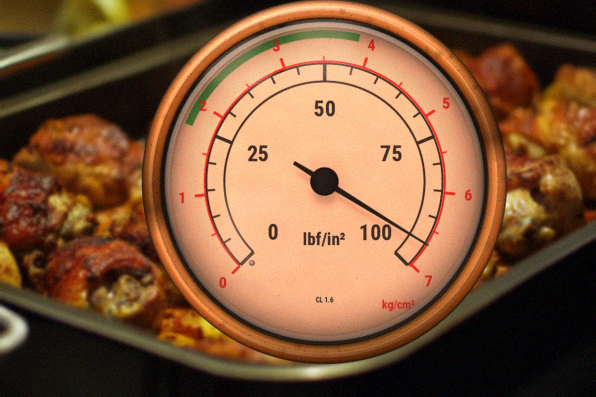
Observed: 95 psi
